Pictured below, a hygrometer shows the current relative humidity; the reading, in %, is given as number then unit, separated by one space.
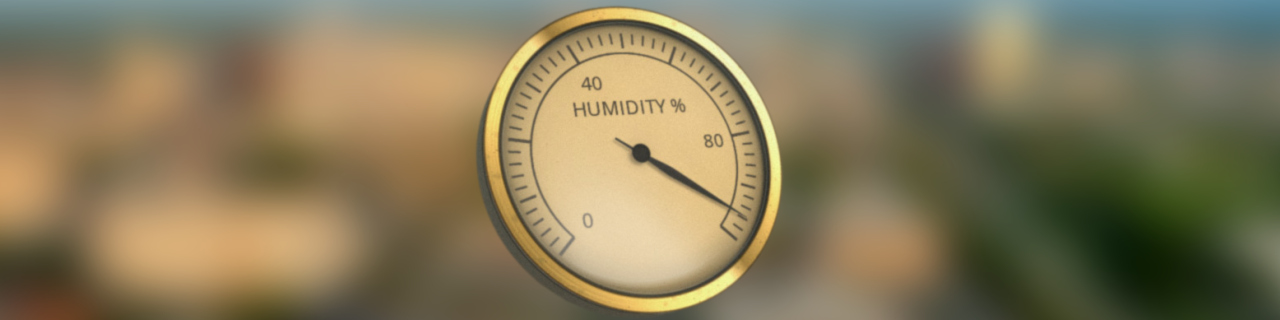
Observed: 96 %
